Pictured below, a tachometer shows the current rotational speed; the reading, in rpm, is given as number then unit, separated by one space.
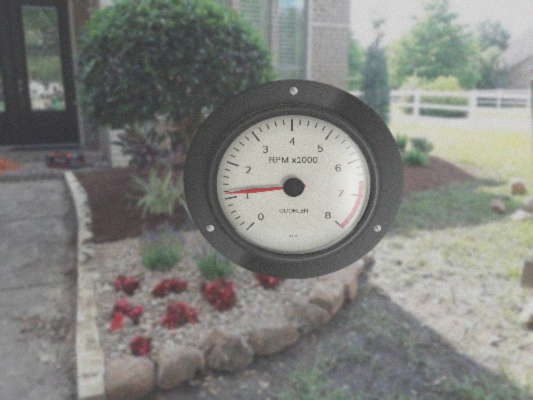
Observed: 1200 rpm
